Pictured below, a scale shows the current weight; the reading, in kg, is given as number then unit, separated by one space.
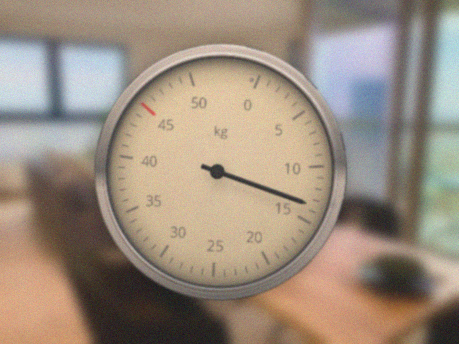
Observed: 13.5 kg
